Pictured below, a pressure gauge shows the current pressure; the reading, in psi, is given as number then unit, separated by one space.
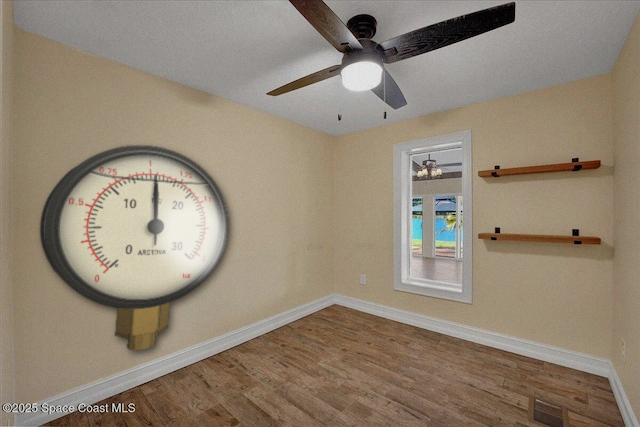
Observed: 15 psi
